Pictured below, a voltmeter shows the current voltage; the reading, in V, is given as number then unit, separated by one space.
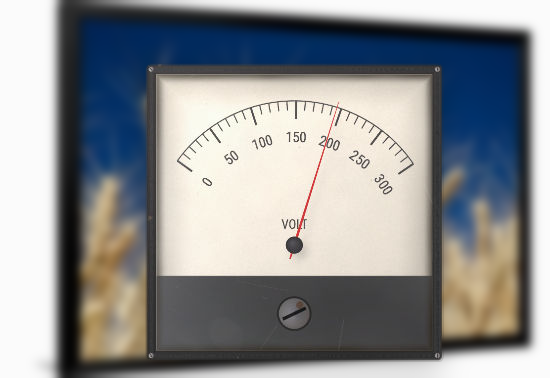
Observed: 195 V
